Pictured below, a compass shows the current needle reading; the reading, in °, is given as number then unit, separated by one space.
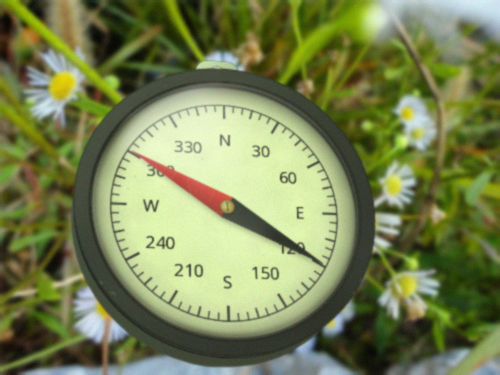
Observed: 300 °
